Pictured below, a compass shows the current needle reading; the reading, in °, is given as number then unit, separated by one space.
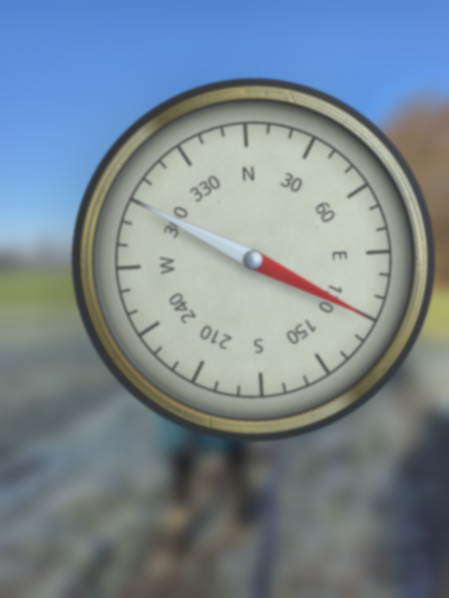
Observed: 120 °
